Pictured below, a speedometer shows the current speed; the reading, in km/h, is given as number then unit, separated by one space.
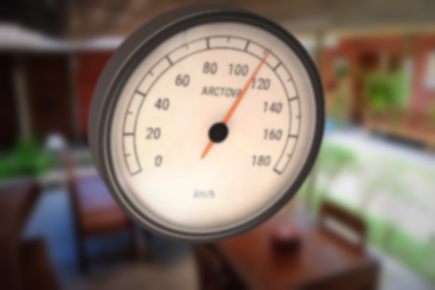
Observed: 110 km/h
